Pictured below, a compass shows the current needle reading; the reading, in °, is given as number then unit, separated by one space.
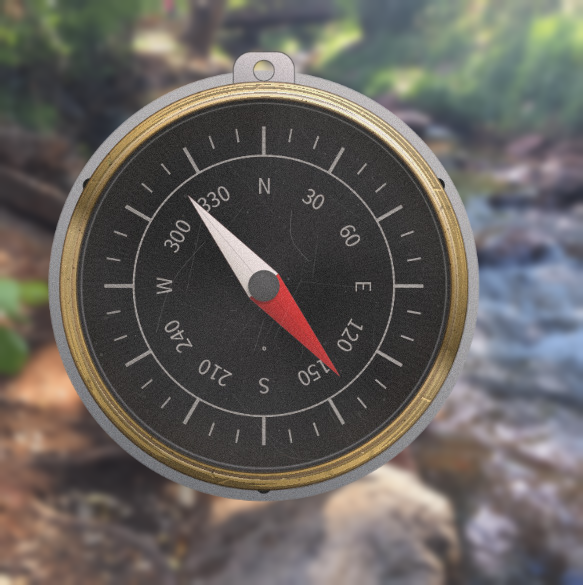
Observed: 140 °
